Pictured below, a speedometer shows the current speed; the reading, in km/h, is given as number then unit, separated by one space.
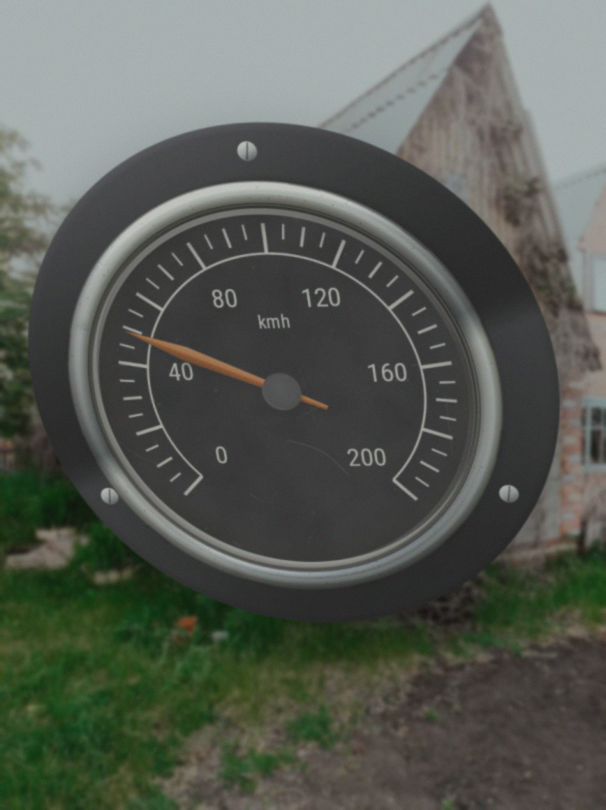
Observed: 50 km/h
